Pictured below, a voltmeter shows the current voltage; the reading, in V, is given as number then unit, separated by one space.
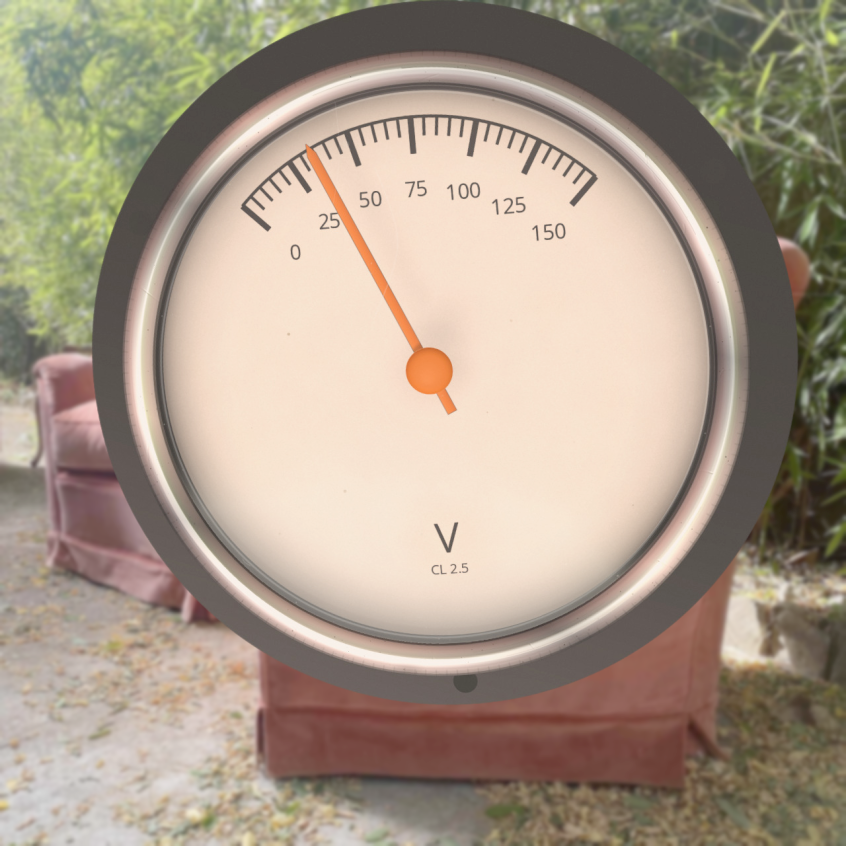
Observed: 35 V
